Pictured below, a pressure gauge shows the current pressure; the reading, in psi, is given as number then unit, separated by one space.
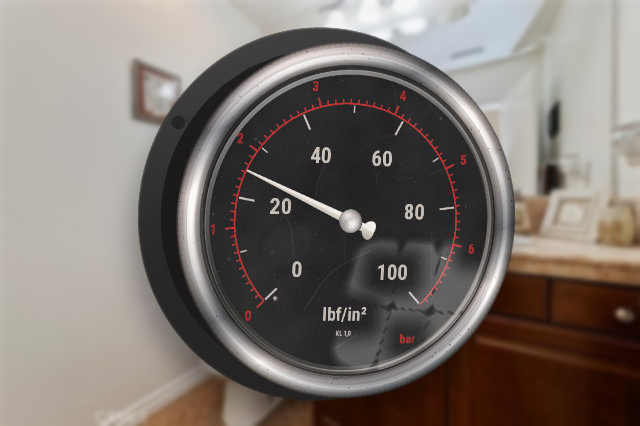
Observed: 25 psi
